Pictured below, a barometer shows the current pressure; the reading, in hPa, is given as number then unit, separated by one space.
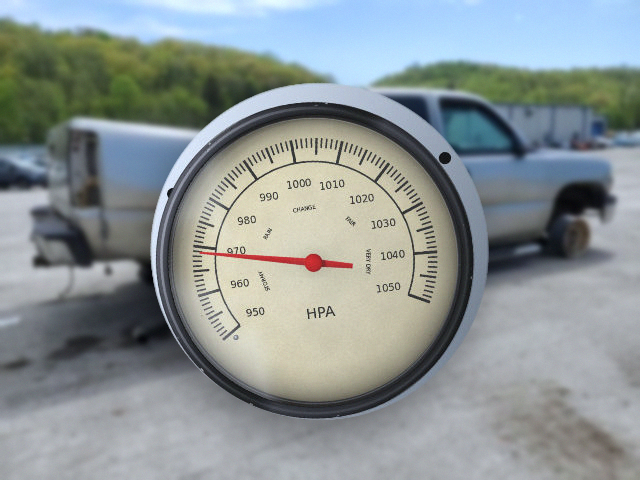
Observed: 969 hPa
